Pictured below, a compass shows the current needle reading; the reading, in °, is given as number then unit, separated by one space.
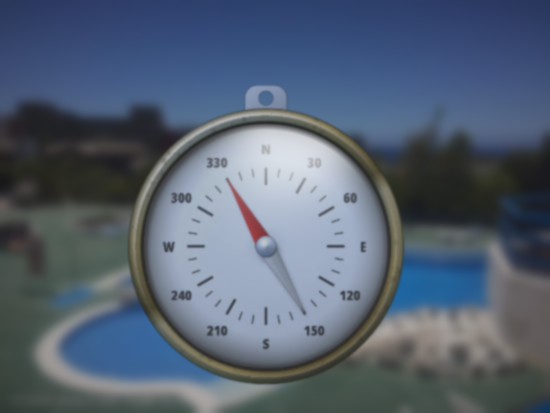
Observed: 330 °
